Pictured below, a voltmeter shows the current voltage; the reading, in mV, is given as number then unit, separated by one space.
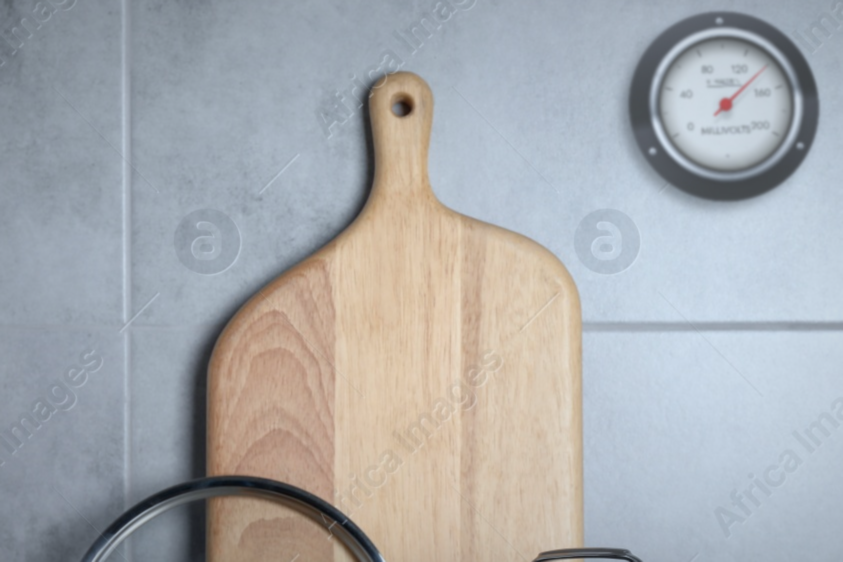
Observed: 140 mV
